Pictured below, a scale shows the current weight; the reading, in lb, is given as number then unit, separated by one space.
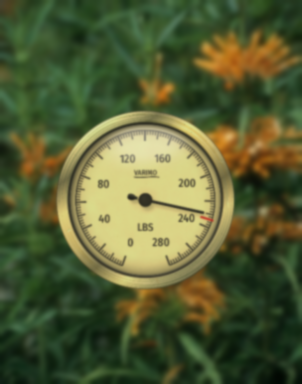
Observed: 230 lb
